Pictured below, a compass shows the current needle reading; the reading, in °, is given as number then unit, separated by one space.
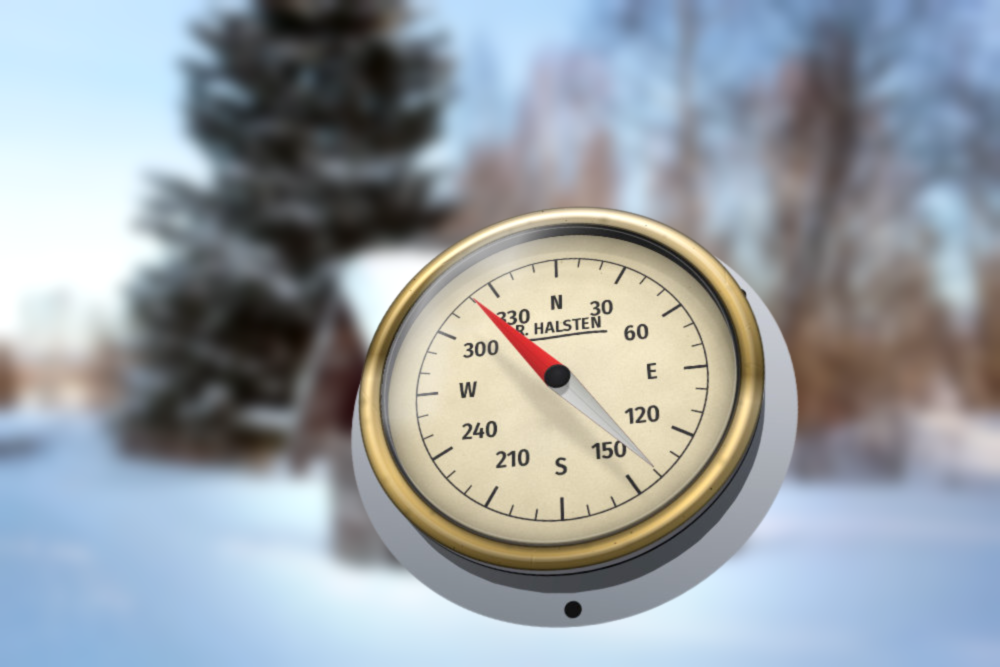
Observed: 320 °
